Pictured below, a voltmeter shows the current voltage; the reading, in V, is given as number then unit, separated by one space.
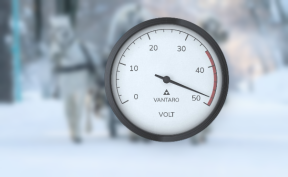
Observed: 48 V
